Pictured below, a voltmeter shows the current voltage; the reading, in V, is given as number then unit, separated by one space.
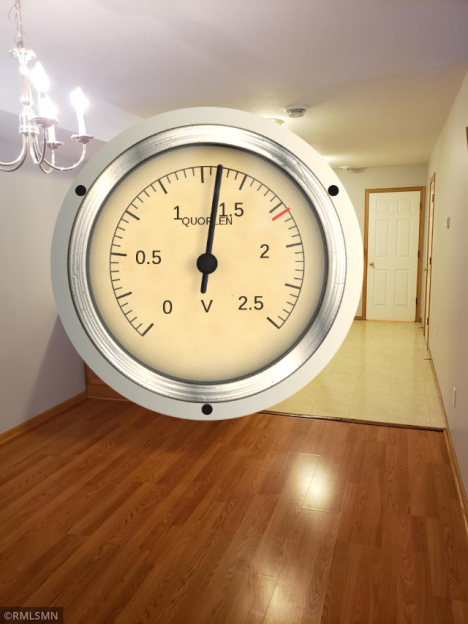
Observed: 1.35 V
